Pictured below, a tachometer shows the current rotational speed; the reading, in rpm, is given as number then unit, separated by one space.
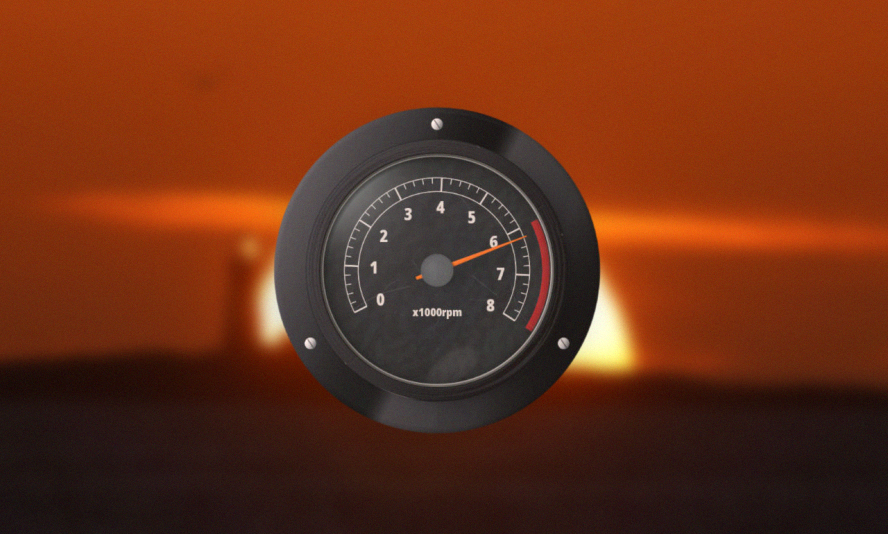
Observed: 6200 rpm
